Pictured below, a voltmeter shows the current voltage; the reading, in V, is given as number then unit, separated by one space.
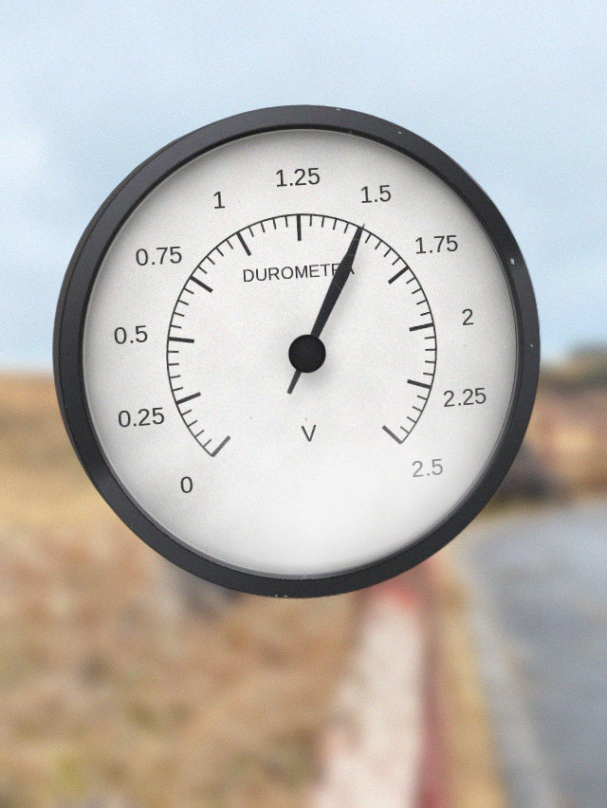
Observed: 1.5 V
